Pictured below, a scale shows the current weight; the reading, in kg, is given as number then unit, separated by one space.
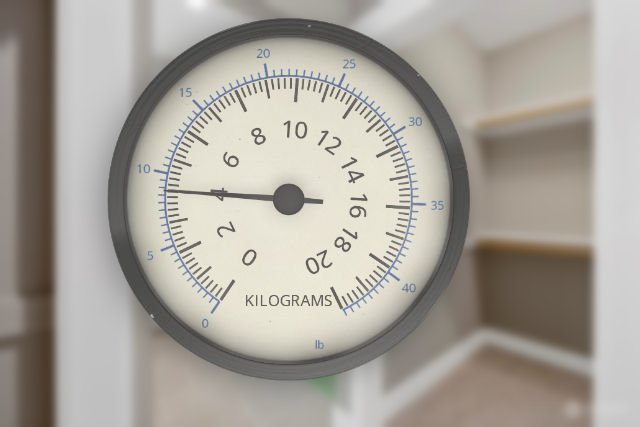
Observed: 4 kg
